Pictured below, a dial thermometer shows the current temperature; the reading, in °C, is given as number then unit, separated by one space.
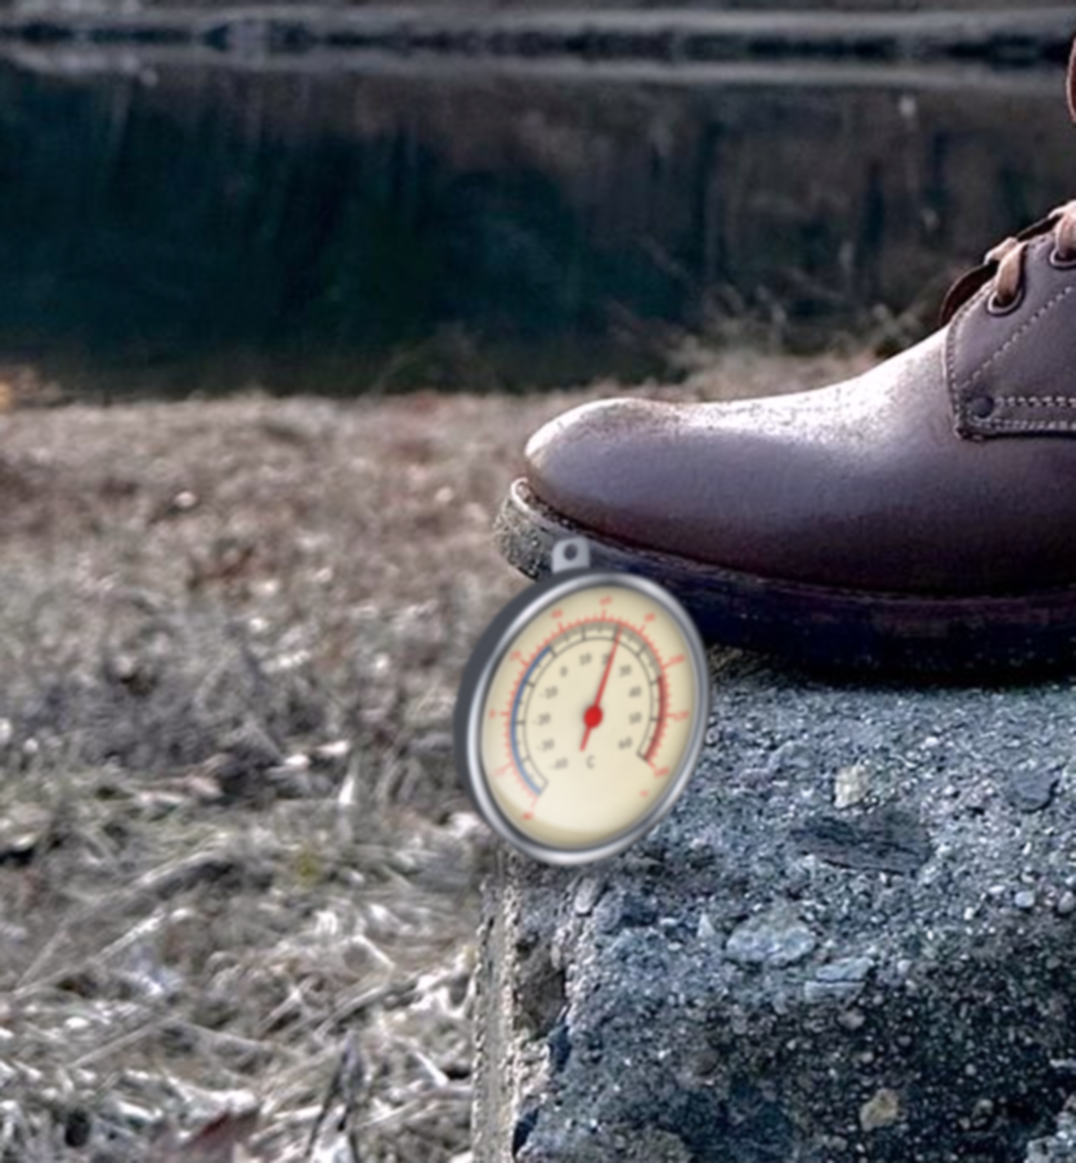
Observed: 20 °C
